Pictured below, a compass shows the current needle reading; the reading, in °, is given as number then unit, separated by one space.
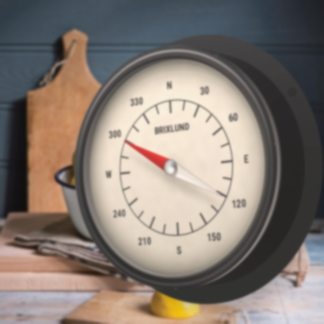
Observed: 300 °
